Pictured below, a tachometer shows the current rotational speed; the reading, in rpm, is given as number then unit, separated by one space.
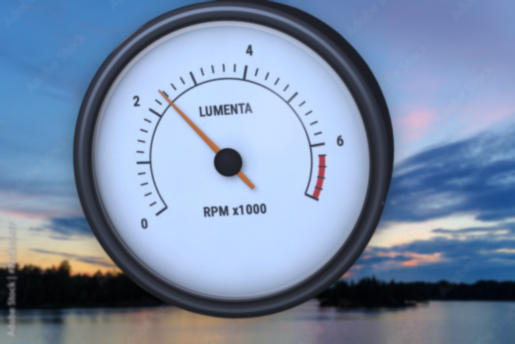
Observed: 2400 rpm
